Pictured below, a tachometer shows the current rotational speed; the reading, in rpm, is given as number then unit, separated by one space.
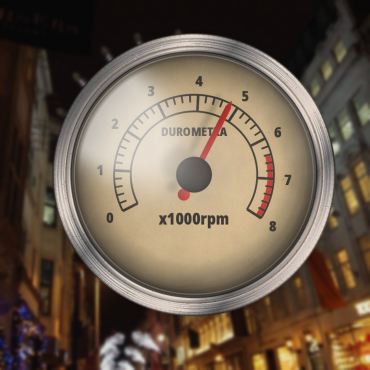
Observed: 4800 rpm
